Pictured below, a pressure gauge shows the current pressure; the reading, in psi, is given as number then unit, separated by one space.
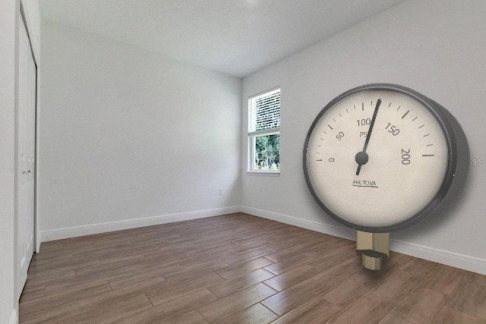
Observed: 120 psi
